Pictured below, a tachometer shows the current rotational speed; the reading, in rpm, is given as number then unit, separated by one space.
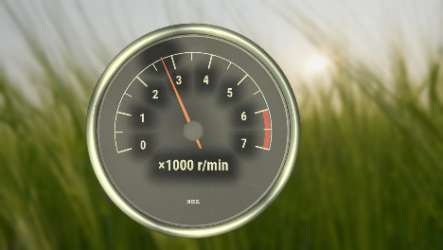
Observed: 2750 rpm
